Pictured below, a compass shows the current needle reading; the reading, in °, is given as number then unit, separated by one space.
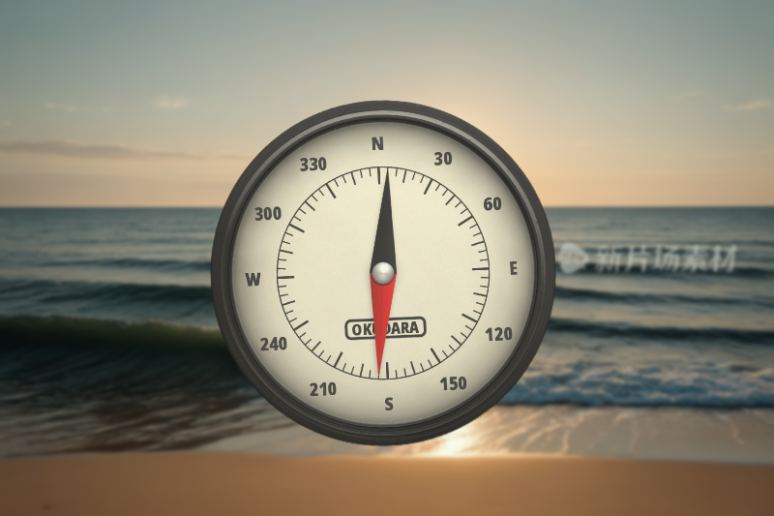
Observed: 185 °
